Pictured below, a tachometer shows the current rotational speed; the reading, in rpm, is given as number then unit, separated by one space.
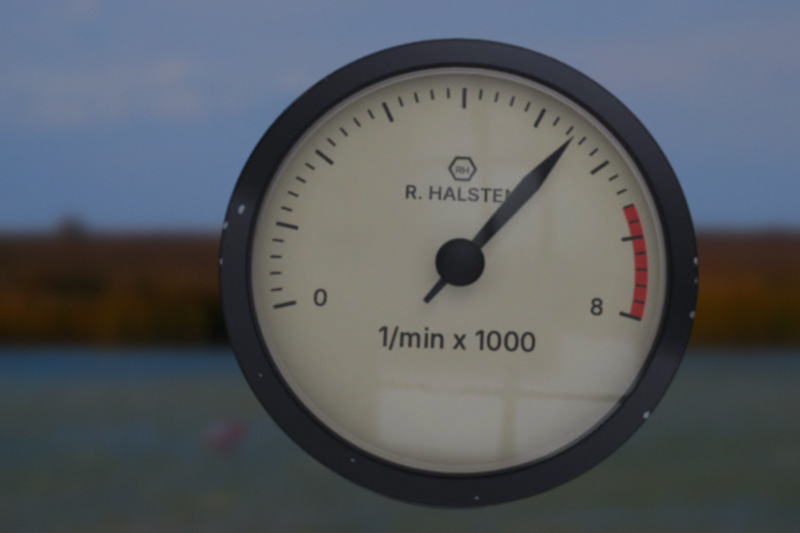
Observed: 5500 rpm
